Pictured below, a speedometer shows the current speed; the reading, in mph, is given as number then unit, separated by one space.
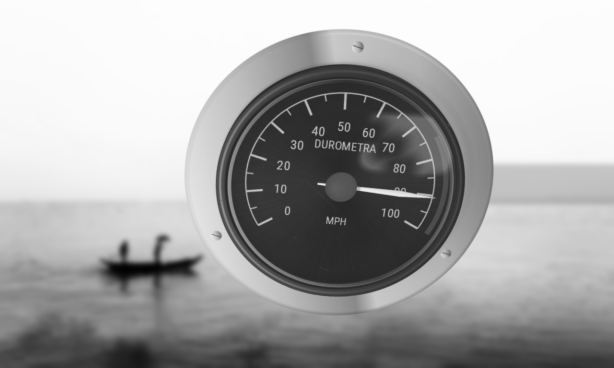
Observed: 90 mph
